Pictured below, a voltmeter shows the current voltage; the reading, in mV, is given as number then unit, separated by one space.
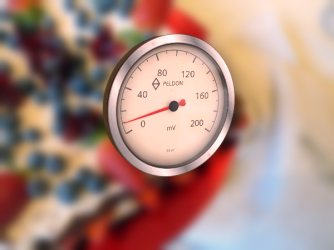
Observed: 10 mV
